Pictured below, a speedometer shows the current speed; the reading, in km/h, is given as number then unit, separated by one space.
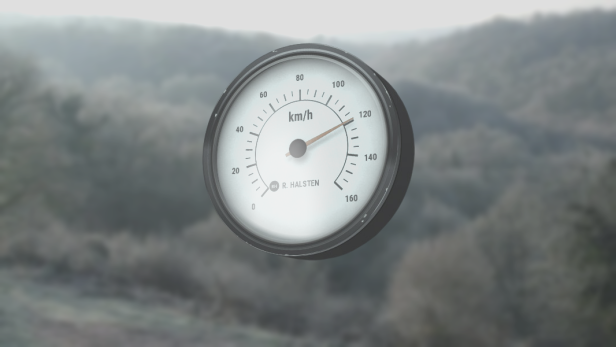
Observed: 120 km/h
